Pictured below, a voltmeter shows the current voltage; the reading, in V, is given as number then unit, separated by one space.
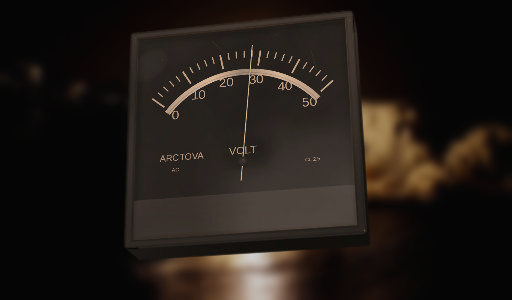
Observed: 28 V
